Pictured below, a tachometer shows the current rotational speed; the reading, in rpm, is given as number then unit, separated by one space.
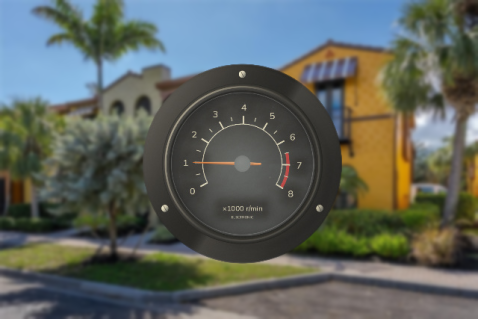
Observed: 1000 rpm
